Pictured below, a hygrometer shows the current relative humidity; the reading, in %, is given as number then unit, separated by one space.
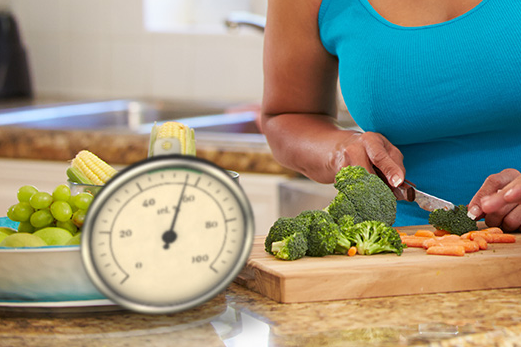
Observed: 56 %
